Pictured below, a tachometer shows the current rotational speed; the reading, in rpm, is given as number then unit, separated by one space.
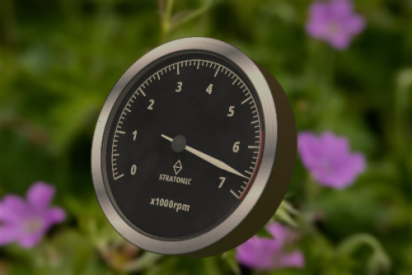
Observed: 6600 rpm
